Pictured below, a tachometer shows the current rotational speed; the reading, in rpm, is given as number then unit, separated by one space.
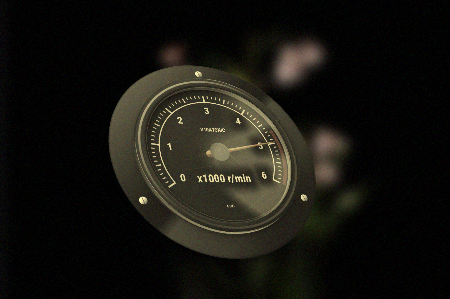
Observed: 5000 rpm
